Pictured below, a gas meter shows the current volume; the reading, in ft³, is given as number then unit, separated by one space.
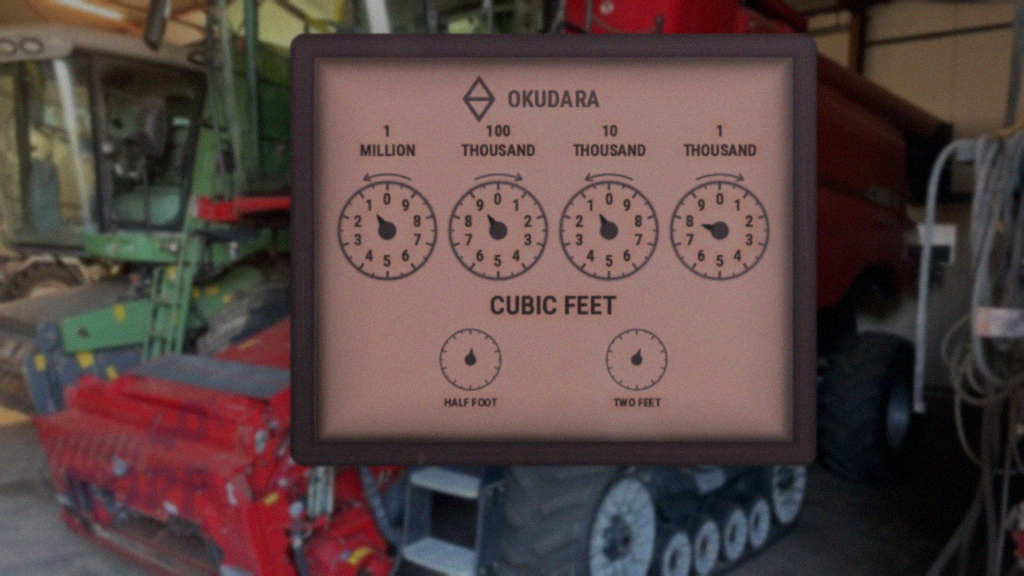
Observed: 90800 ft³
